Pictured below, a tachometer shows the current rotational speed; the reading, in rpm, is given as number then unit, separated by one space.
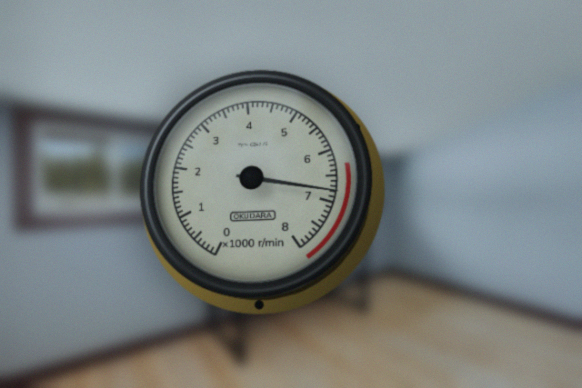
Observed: 6800 rpm
